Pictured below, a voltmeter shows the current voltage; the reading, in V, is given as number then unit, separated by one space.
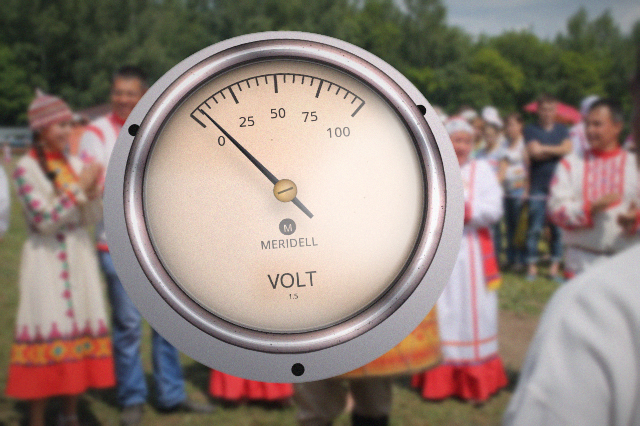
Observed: 5 V
